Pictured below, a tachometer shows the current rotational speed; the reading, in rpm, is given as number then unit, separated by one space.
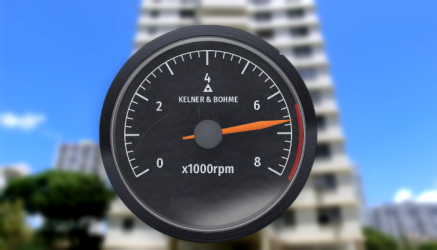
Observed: 6700 rpm
